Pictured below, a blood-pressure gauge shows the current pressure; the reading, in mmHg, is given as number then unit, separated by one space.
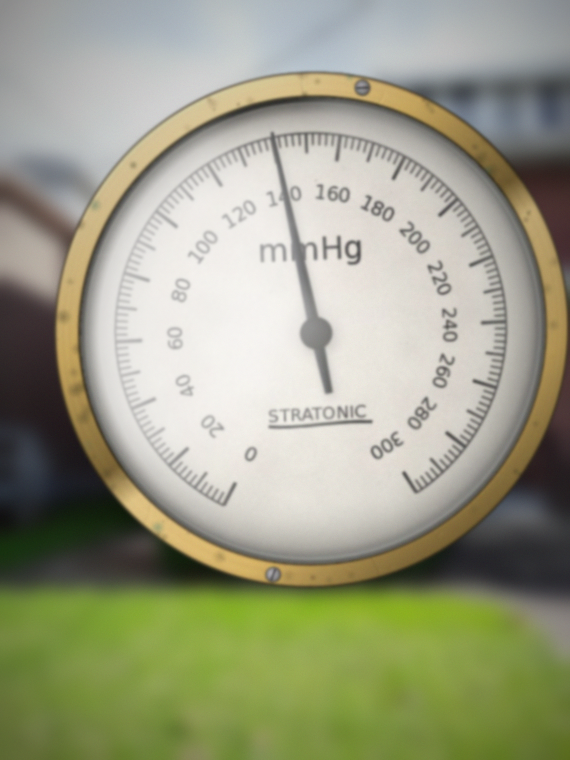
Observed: 140 mmHg
